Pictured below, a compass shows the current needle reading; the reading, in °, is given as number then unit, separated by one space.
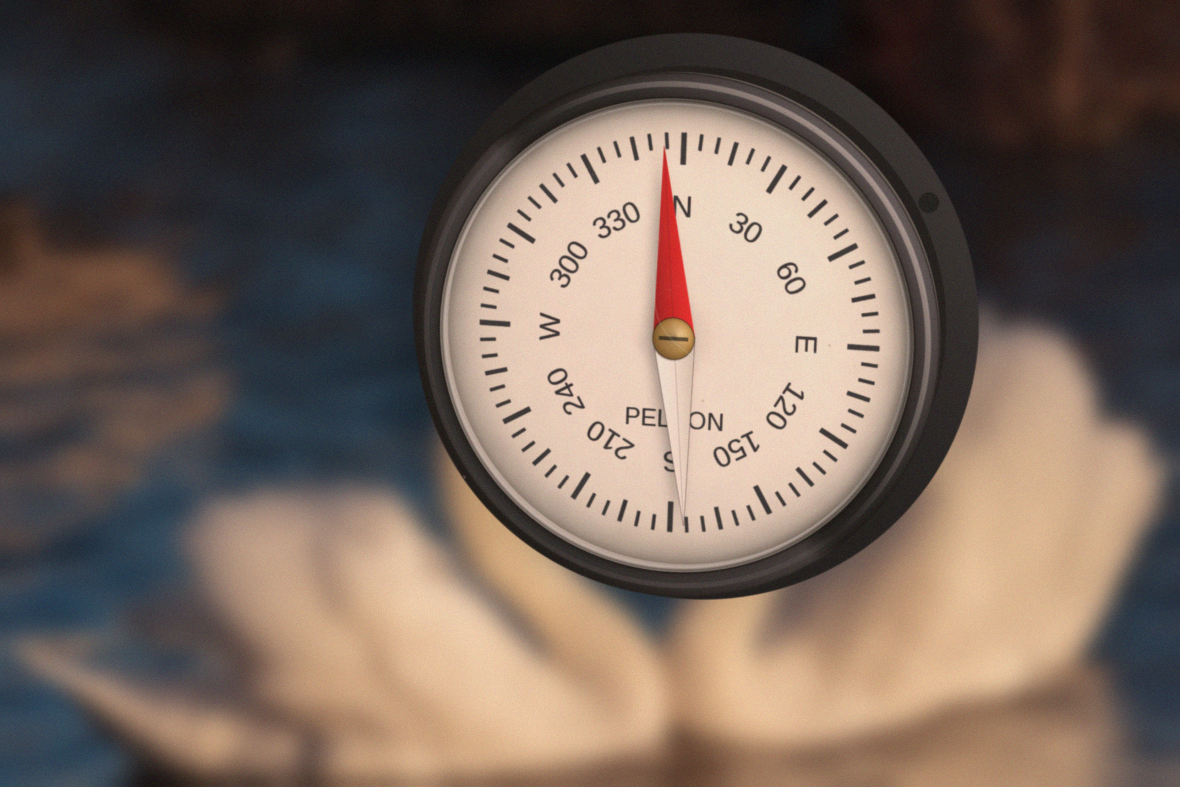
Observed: 355 °
